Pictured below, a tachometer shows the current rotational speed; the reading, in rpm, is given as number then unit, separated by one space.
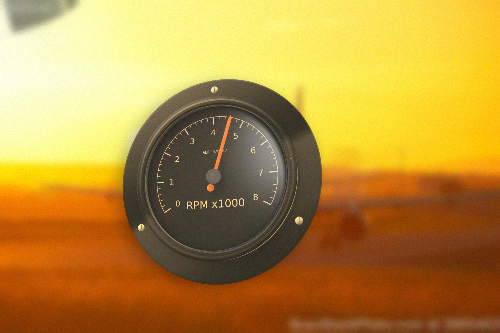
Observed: 4600 rpm
